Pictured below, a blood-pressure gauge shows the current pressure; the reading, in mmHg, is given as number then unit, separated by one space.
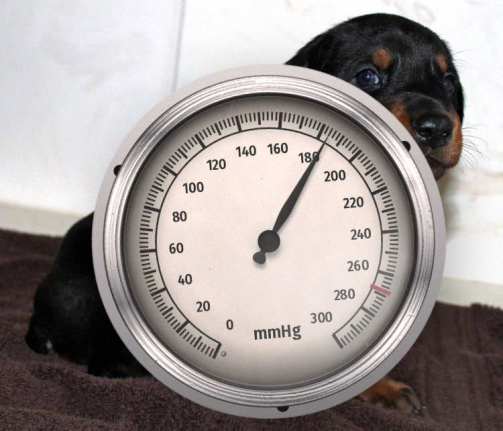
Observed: 184 mmHg
